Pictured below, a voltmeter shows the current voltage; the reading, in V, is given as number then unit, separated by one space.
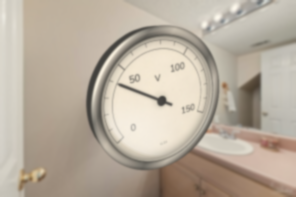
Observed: 40 V
